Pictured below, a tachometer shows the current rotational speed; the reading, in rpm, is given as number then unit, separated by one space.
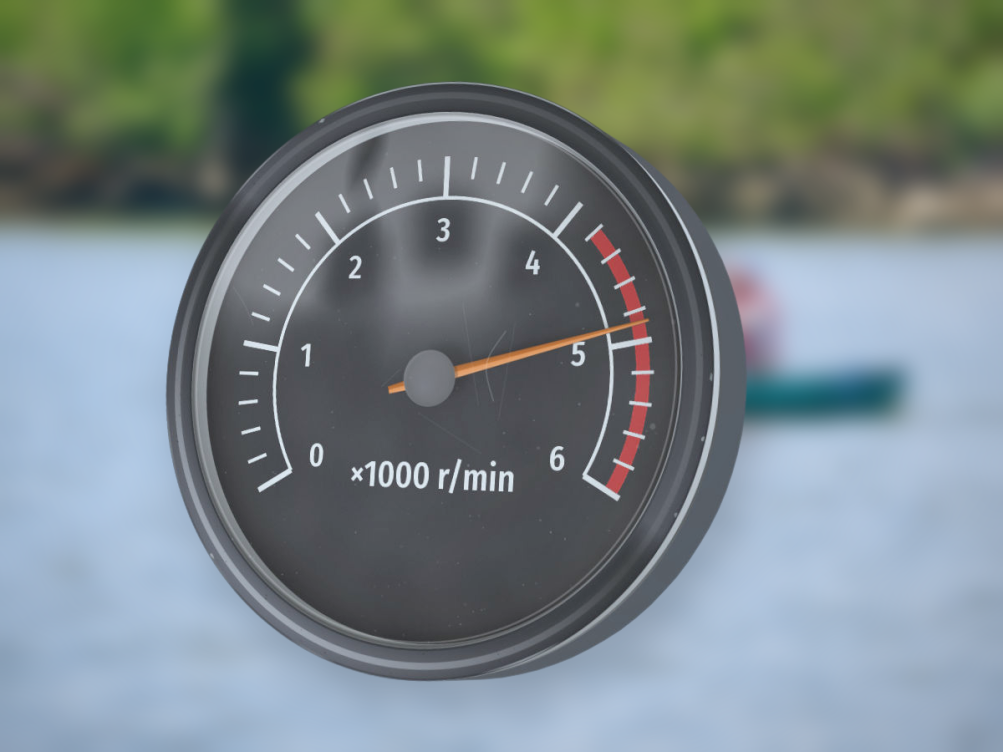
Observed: 4900 rpm
